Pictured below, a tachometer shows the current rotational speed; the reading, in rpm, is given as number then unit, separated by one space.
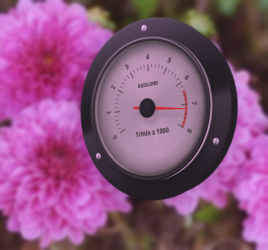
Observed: 7200 rpm
